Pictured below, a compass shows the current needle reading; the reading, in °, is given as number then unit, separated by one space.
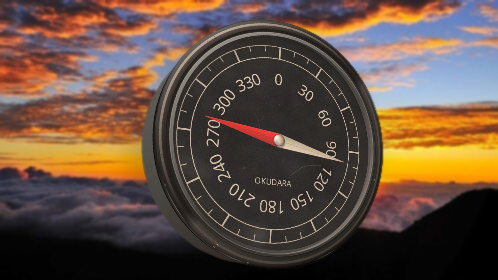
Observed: 280 °
